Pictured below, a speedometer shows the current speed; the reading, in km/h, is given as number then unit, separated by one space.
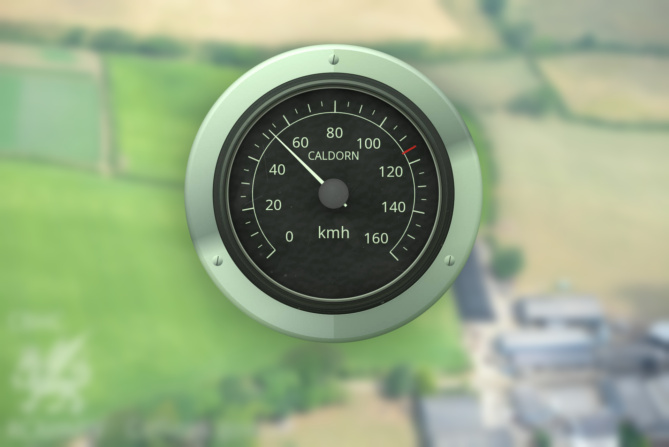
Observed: 52.5 km/h
